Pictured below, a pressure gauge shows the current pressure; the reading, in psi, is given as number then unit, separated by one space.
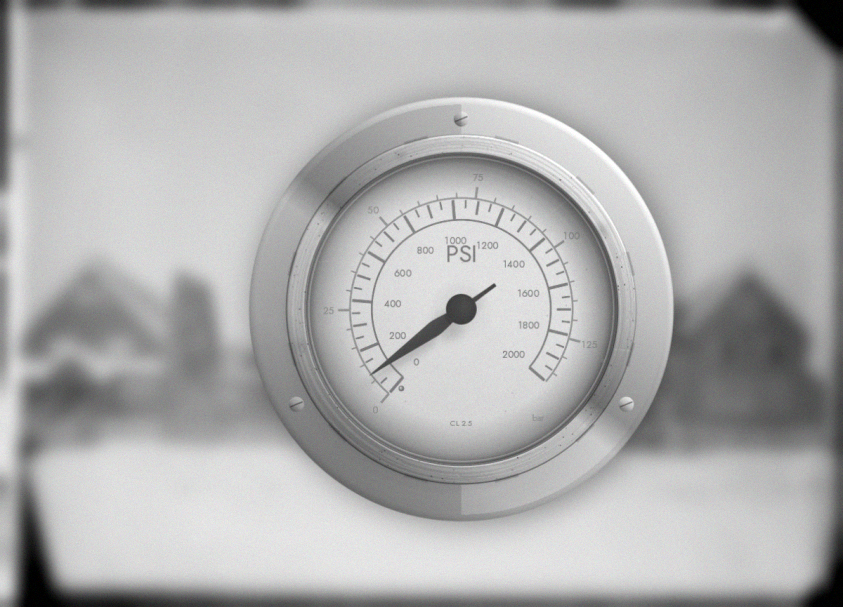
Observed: 100 psi
